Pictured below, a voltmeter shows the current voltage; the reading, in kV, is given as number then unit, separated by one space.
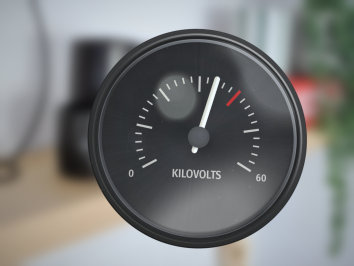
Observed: 34 kV
